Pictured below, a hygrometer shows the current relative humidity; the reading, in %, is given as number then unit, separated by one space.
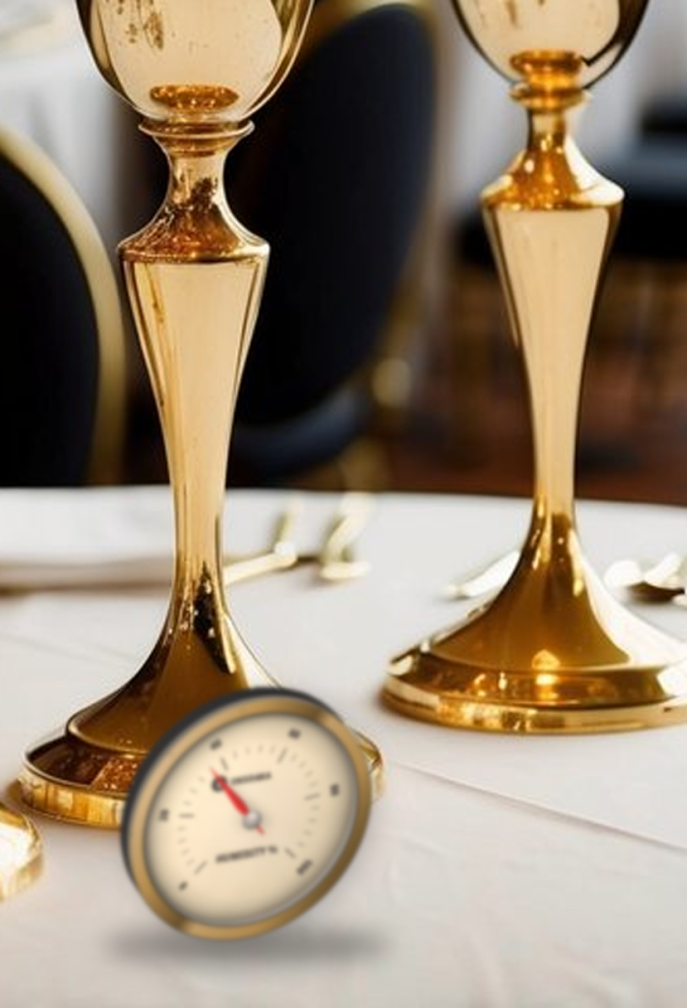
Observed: 36 %
